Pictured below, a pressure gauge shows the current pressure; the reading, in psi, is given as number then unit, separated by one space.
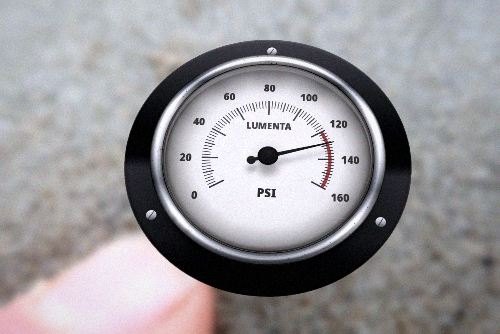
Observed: 130 psi
